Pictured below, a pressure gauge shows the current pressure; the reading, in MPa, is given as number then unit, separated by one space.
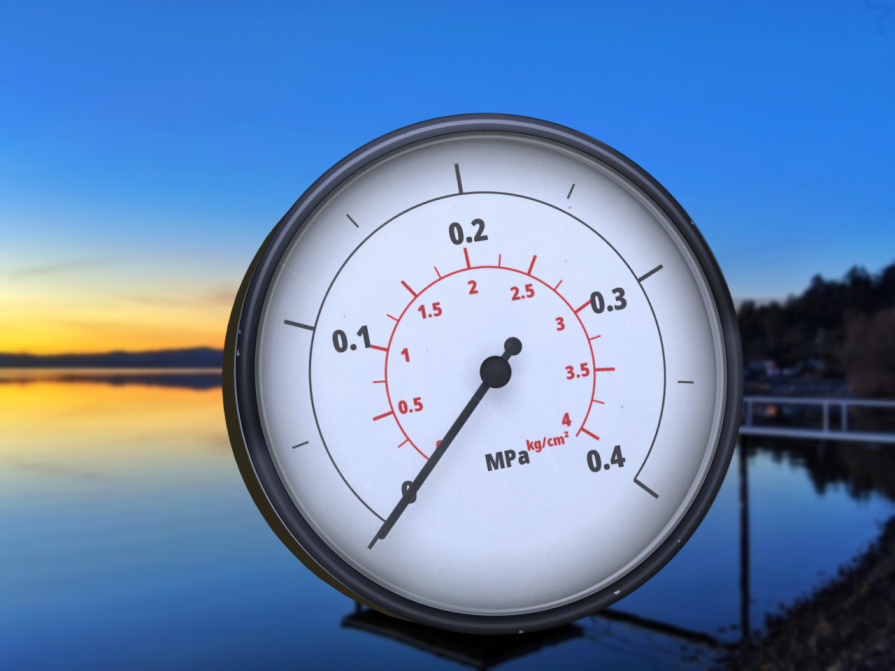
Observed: 0 MPa
